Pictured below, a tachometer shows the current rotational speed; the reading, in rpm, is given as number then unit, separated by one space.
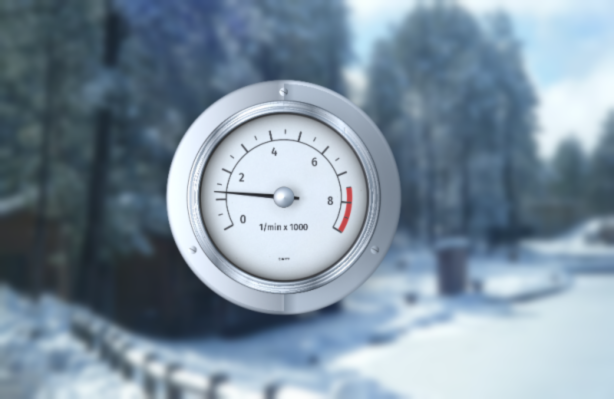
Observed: 1250 rpm
